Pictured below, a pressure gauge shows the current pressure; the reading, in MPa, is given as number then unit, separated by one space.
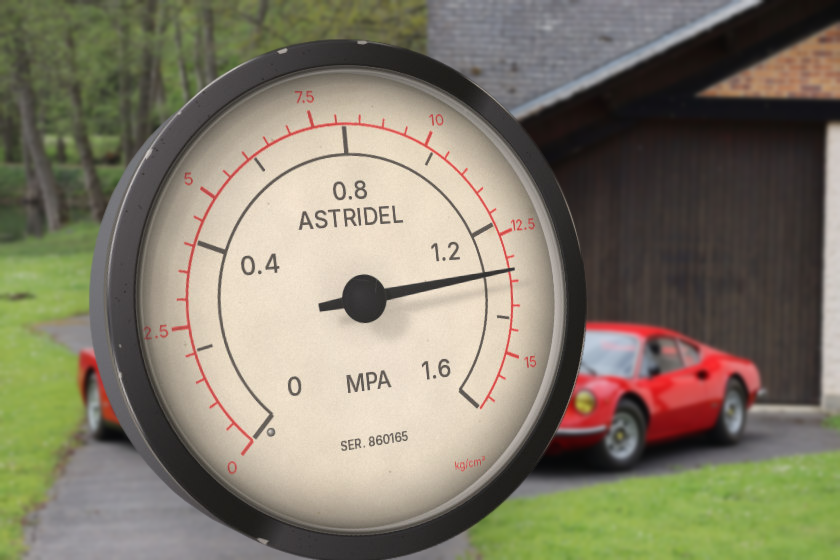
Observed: 1.3 MPa
